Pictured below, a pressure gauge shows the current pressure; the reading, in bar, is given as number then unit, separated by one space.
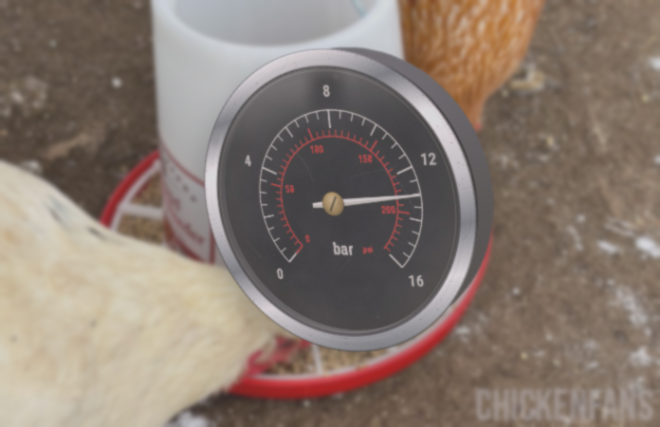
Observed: 13 bar
